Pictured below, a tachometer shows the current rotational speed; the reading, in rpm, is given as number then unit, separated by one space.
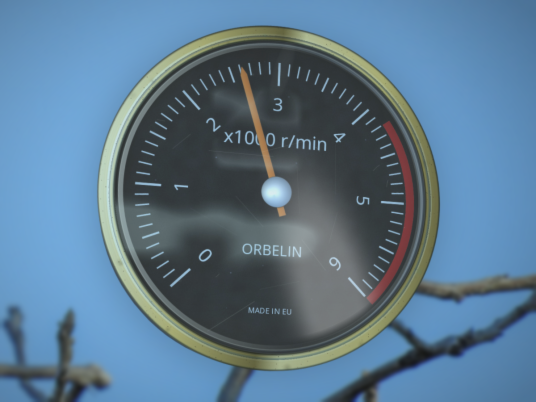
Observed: 2600 rpm
